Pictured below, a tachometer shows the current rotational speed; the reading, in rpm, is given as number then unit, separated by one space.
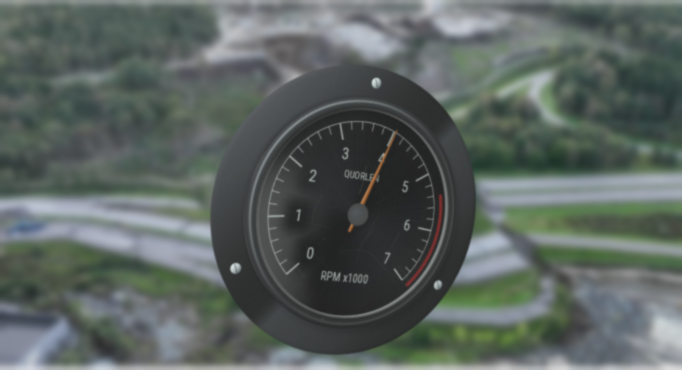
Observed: 4000 rpm
